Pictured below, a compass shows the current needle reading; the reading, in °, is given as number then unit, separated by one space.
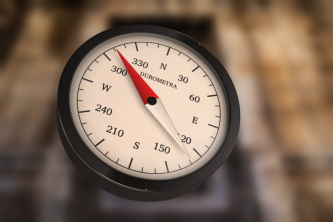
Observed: 310 °
